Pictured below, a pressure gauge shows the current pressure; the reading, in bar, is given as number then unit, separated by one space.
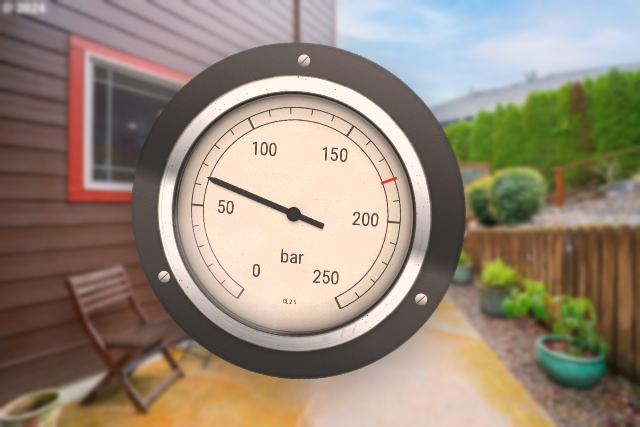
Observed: 65 bar
